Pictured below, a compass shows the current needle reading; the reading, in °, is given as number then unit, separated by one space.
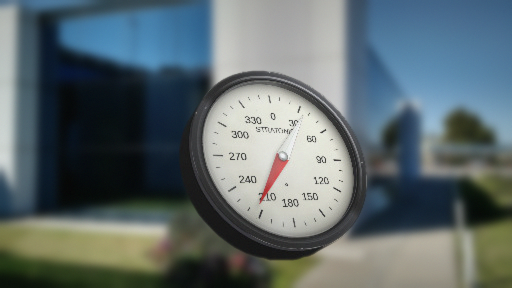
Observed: 215 °
